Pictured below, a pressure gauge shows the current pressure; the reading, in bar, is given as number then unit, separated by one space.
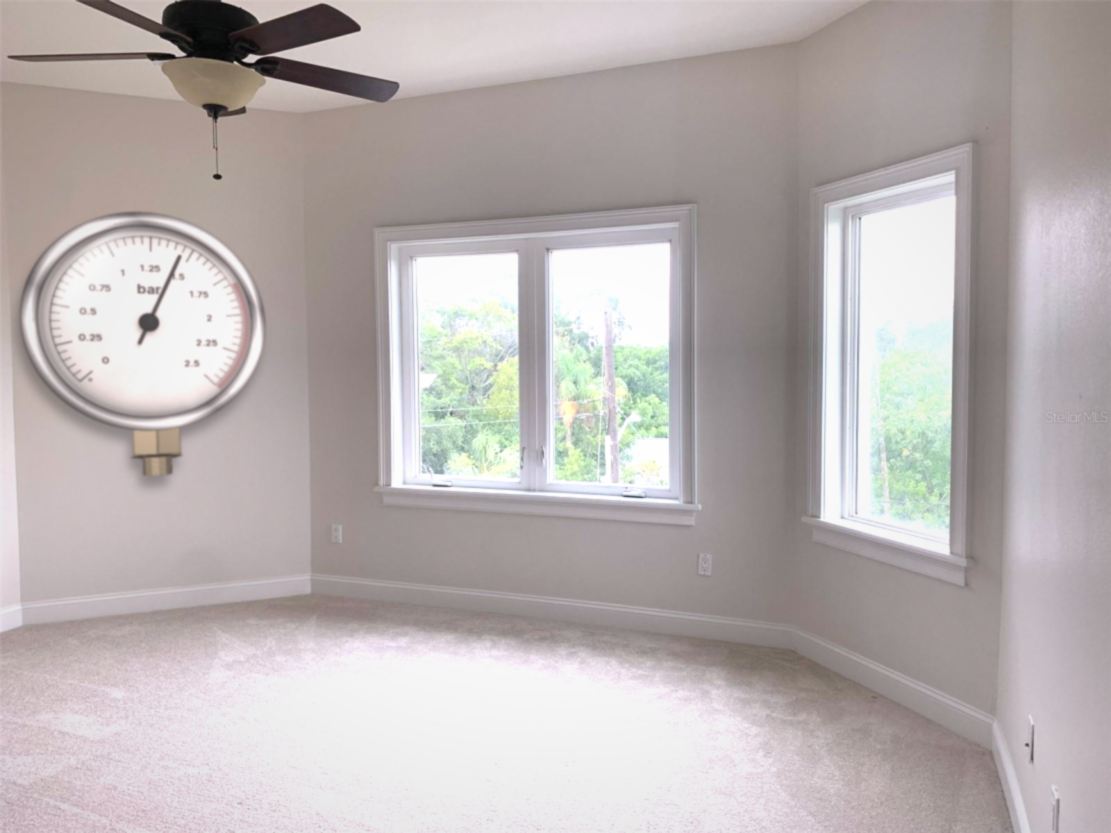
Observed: 1.45 bar
